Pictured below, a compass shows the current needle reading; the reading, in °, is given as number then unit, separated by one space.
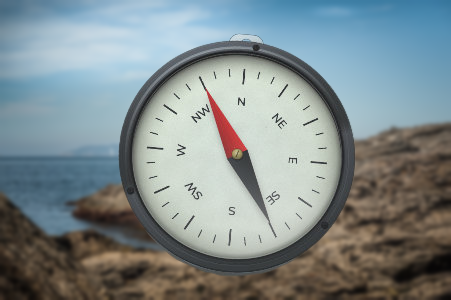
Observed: 330 °
